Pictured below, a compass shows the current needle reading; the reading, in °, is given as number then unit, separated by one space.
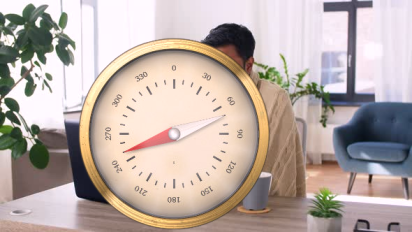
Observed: 250 °
